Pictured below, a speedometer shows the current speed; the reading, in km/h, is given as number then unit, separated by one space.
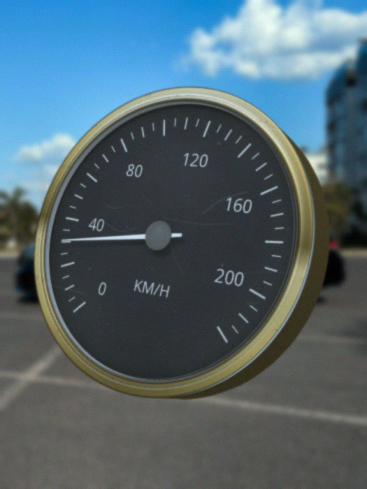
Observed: 30 km/h
